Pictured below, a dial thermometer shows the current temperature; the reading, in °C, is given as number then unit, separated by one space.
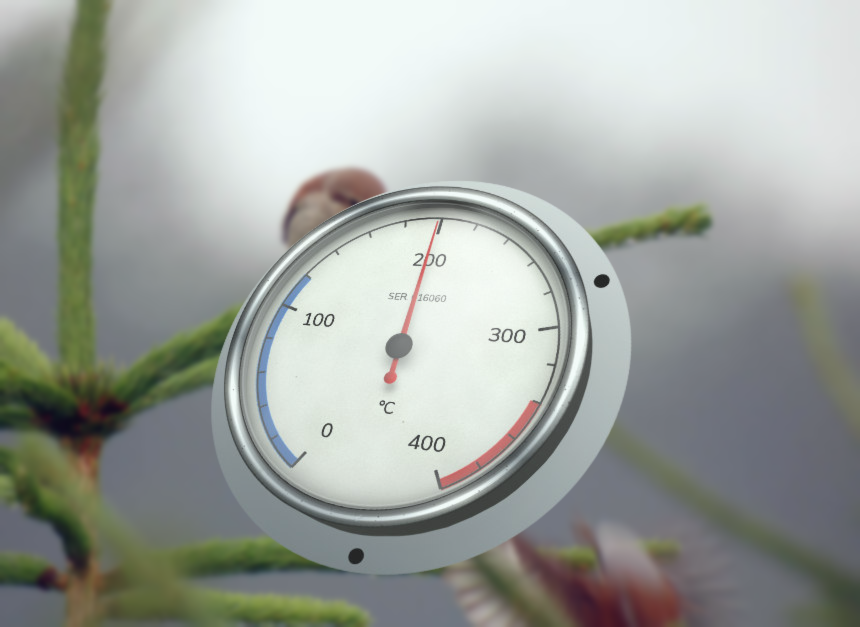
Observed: 200 °C
